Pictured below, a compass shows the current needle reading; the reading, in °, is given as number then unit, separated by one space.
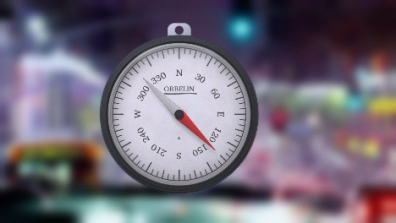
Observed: 135 °
